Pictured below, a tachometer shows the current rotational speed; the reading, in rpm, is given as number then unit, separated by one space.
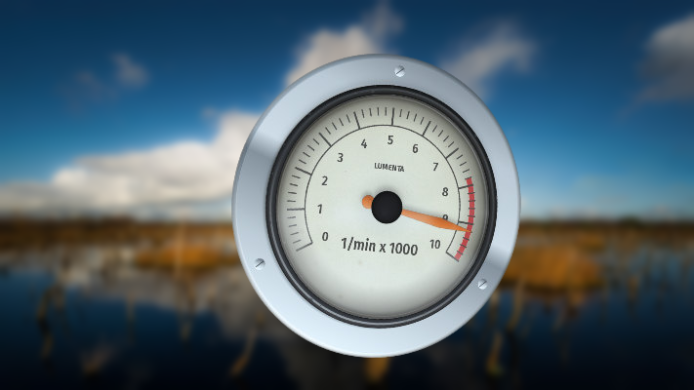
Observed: 9200 rpm
